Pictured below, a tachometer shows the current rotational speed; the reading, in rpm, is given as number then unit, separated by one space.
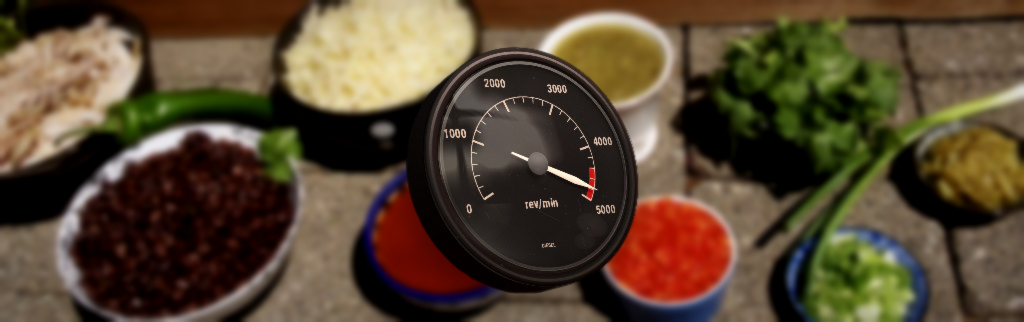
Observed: 4800 rpm
